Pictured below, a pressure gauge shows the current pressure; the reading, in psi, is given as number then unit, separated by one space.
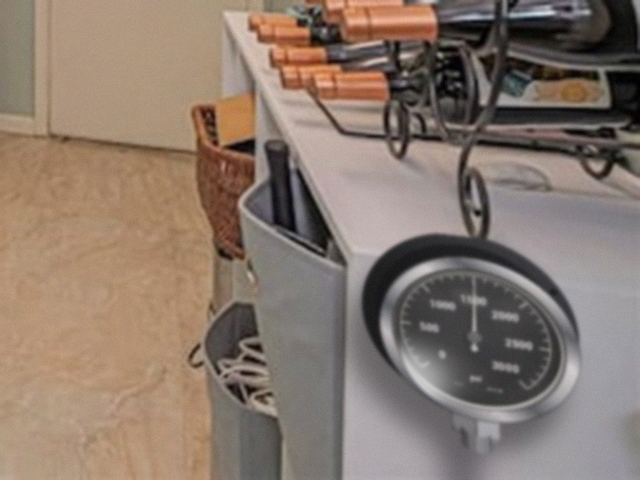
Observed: 1500 psi
